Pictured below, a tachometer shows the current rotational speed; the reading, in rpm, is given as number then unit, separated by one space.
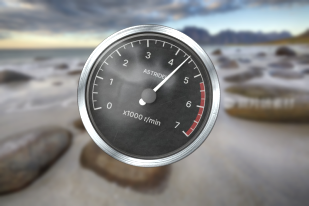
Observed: 4375 rpm
